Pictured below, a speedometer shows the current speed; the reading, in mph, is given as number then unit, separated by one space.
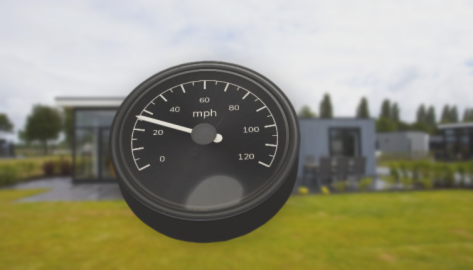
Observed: 25 mph
